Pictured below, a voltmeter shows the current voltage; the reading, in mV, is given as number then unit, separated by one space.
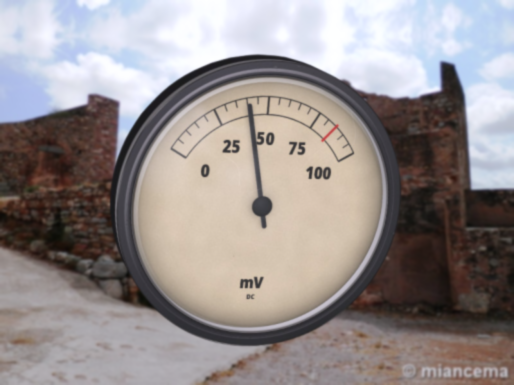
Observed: 40 mV
